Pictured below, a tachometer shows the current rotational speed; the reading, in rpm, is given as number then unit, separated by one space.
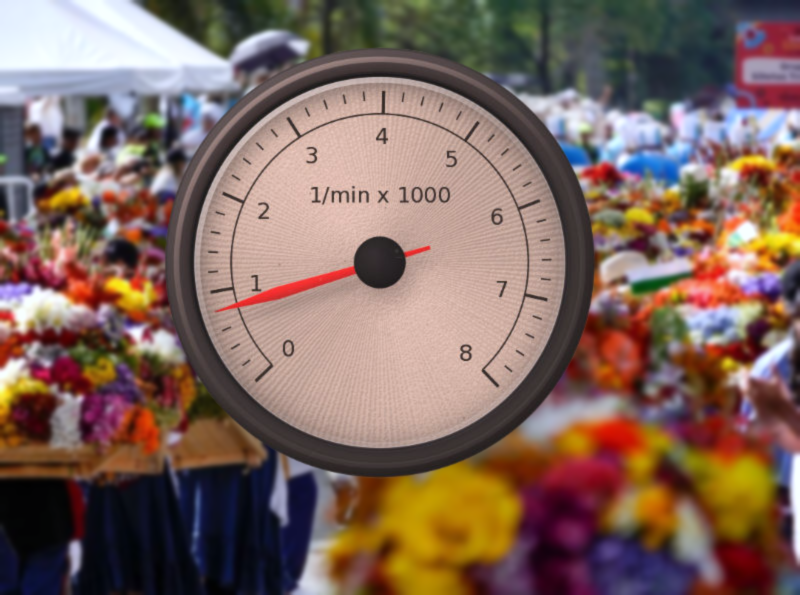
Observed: 800 rpm
